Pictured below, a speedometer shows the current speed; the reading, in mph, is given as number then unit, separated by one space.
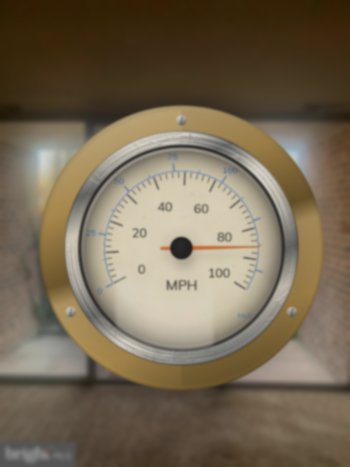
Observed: 86 mph
